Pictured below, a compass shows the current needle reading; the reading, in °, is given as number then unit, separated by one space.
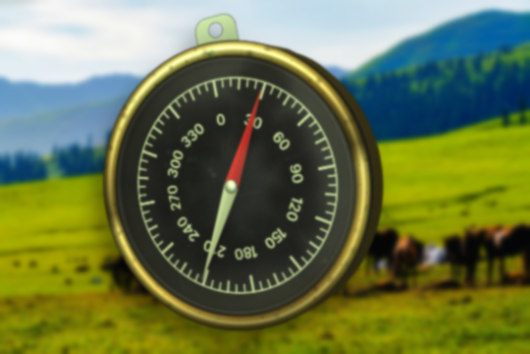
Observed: 30 °
